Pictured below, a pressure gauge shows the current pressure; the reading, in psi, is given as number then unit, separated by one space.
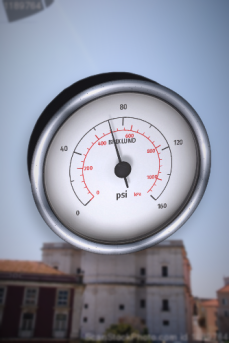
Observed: 70 psi
